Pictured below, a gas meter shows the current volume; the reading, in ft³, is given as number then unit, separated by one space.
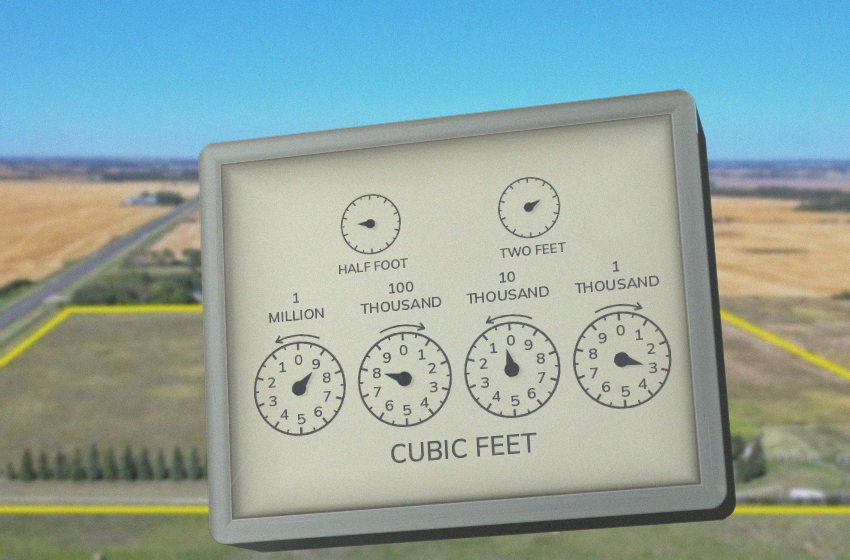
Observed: 880300 ft³
